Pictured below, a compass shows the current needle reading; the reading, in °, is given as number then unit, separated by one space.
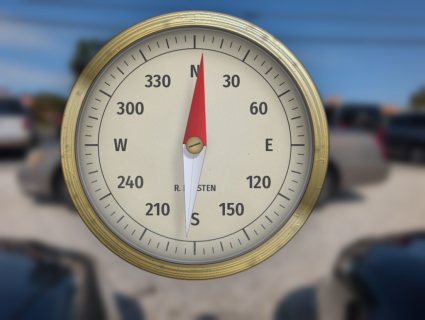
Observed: 5 °
